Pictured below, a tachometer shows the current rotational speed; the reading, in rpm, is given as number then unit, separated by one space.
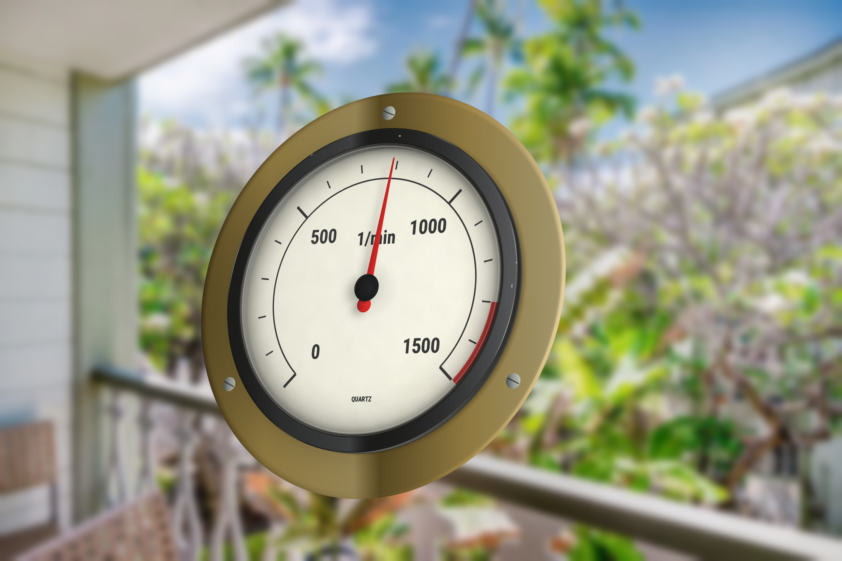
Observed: 800 rpm
